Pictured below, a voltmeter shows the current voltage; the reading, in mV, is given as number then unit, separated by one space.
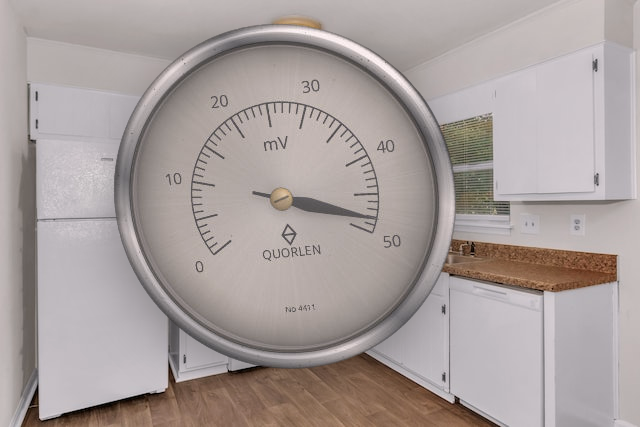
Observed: 48 mV
